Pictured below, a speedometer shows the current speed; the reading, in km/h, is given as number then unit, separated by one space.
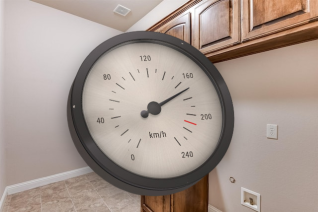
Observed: 170 km/h
